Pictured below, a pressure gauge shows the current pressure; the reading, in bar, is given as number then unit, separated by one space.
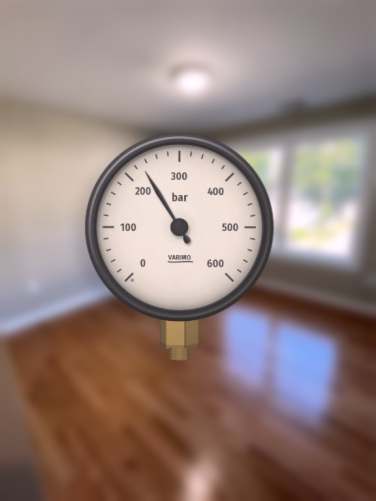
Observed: 230 bar
